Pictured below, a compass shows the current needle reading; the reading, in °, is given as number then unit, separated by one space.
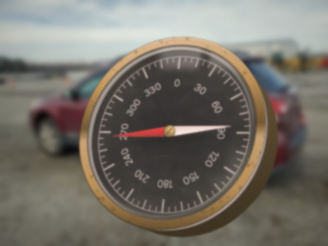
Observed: 265 °
